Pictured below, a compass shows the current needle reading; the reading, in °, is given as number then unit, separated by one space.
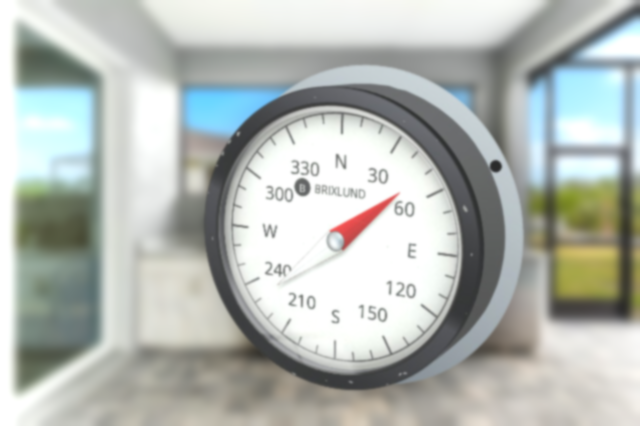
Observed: 50 °
